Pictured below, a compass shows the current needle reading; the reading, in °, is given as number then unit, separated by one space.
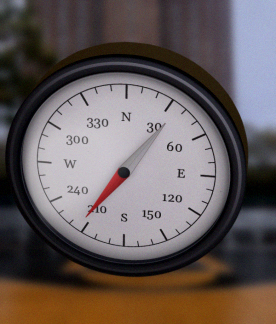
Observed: 215 °
